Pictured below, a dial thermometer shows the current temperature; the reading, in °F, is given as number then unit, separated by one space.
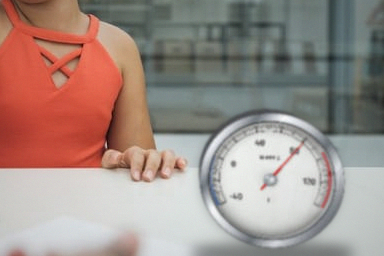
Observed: 80 °F
